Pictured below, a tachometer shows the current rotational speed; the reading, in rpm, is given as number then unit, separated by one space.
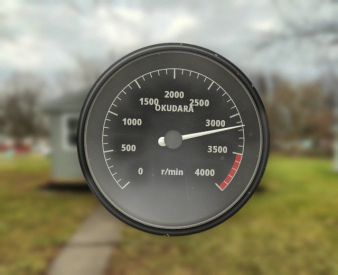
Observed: 3150 rpm
